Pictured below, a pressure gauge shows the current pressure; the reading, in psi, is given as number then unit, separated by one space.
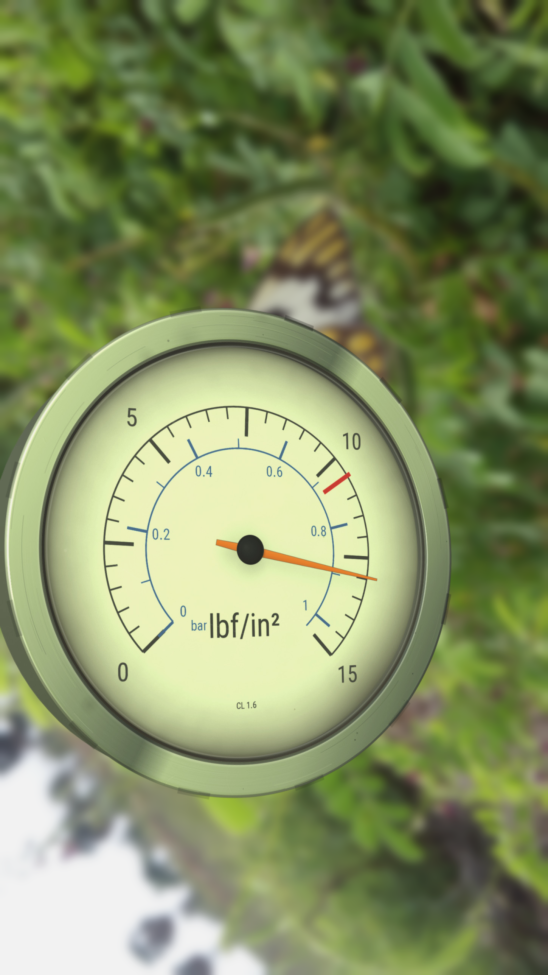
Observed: 13 psi
